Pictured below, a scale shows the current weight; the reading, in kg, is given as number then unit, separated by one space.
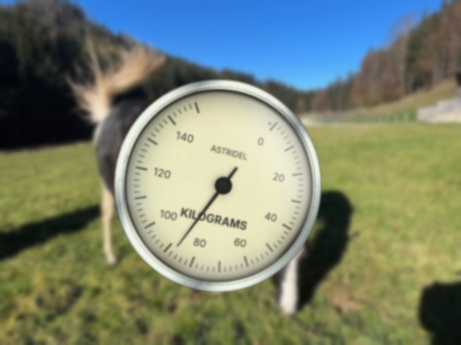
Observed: 88 kg
